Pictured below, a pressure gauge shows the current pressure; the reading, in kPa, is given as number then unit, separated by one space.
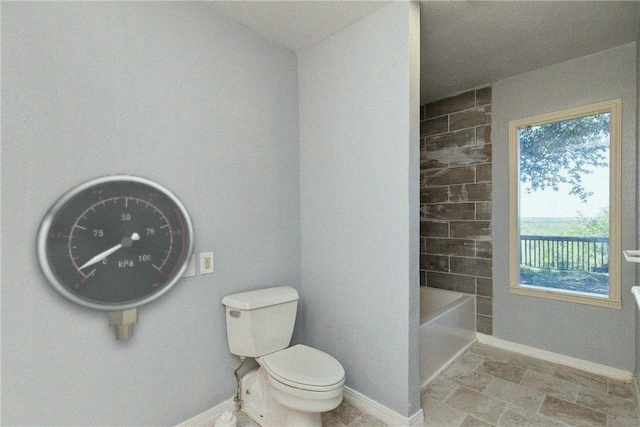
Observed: 5 kPa
